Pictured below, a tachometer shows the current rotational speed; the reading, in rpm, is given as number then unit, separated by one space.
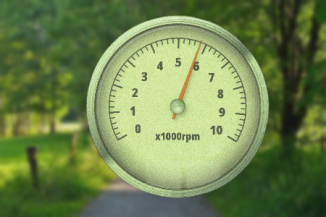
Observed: 5800 rpm
